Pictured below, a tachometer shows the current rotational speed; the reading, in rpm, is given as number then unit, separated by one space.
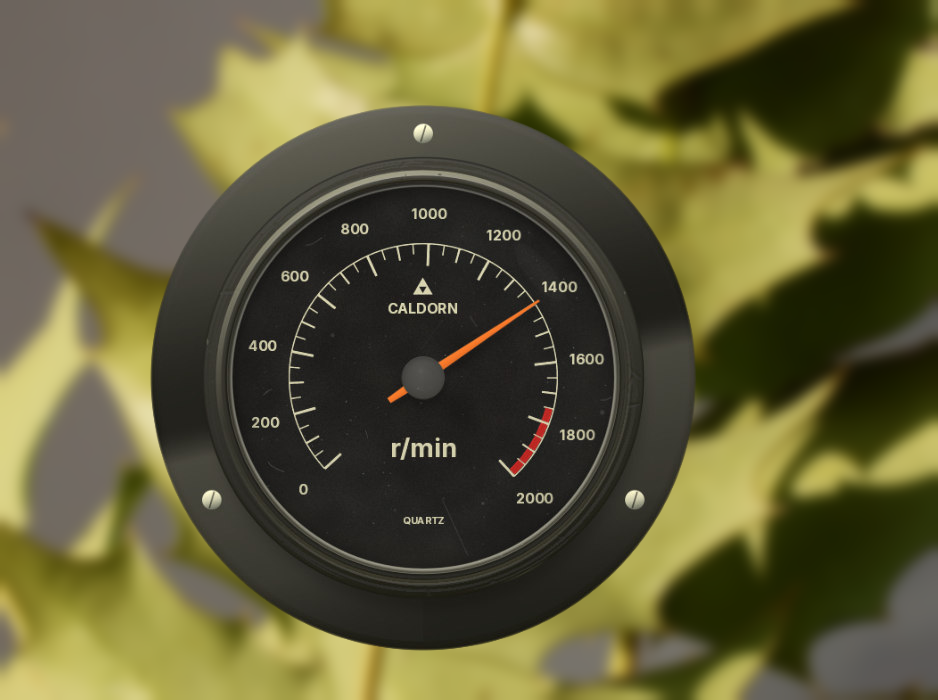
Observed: 1400 rpm
